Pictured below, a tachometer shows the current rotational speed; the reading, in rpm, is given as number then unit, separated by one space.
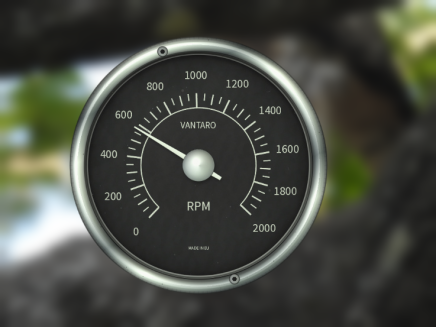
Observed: 575 rpm
